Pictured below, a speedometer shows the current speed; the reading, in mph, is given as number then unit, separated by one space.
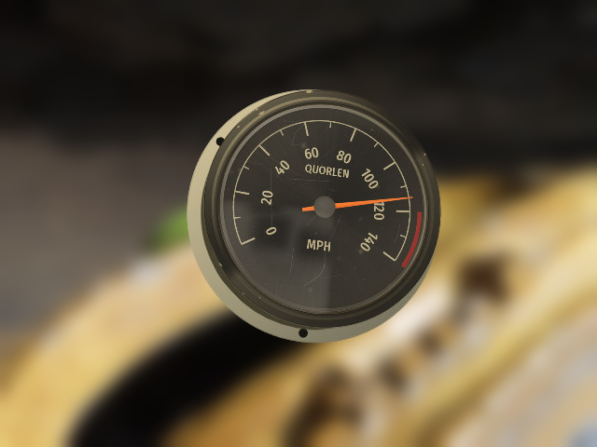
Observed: 115 mph
